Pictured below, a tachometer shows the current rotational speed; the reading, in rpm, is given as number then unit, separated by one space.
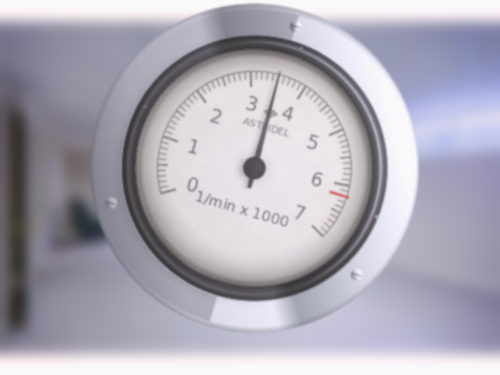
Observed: 3500 rpm
